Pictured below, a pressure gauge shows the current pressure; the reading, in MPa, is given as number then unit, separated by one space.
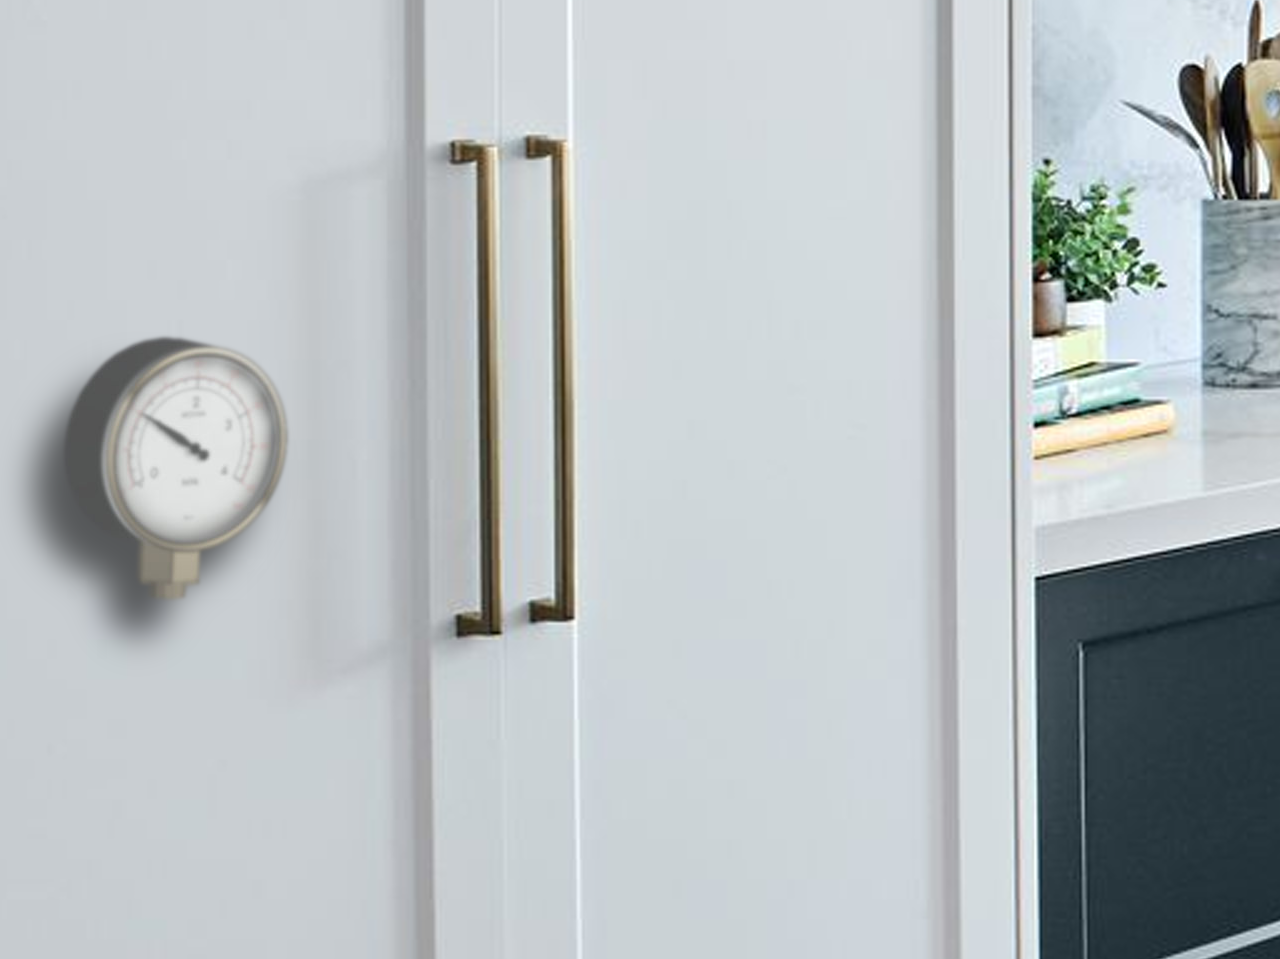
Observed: 1 MPa
